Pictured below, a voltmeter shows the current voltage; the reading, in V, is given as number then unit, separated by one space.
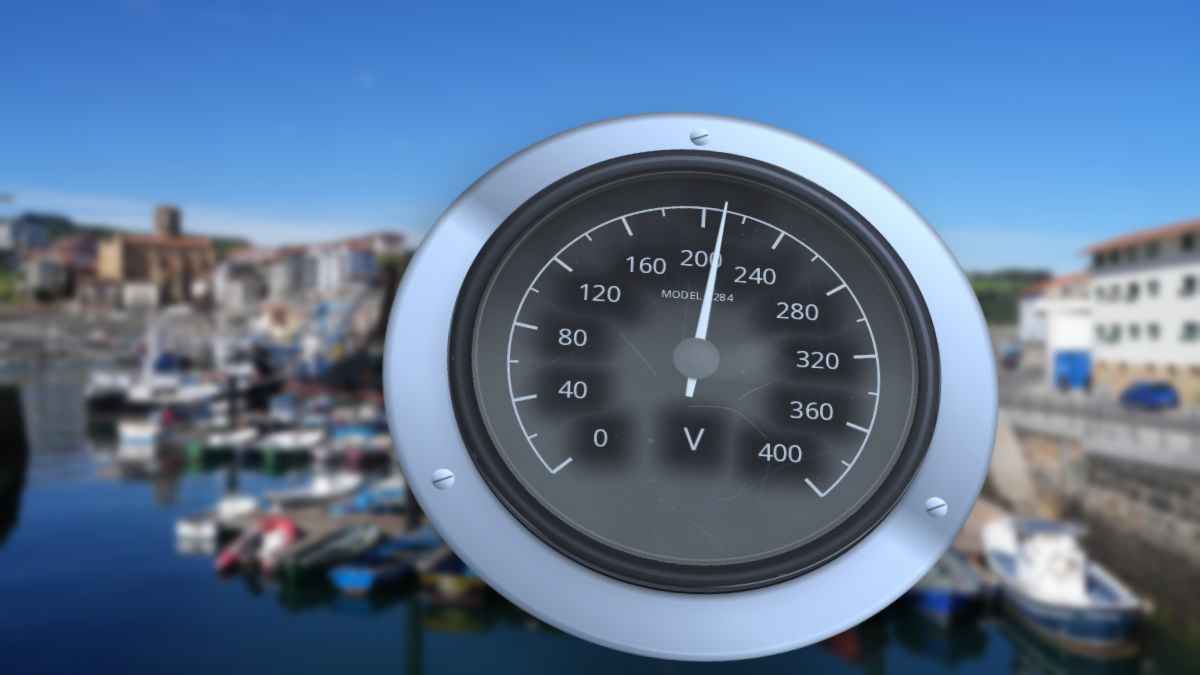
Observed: 210 V
